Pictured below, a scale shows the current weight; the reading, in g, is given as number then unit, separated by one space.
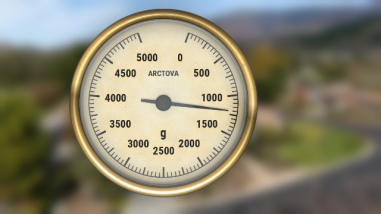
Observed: 1200 g
